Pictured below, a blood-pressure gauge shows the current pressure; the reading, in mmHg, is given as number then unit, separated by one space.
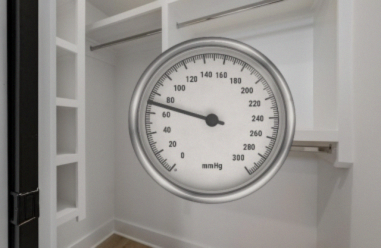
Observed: 70 mmHg
